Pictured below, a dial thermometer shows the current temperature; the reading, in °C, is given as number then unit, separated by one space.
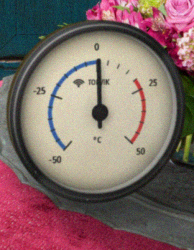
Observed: 0 °C
